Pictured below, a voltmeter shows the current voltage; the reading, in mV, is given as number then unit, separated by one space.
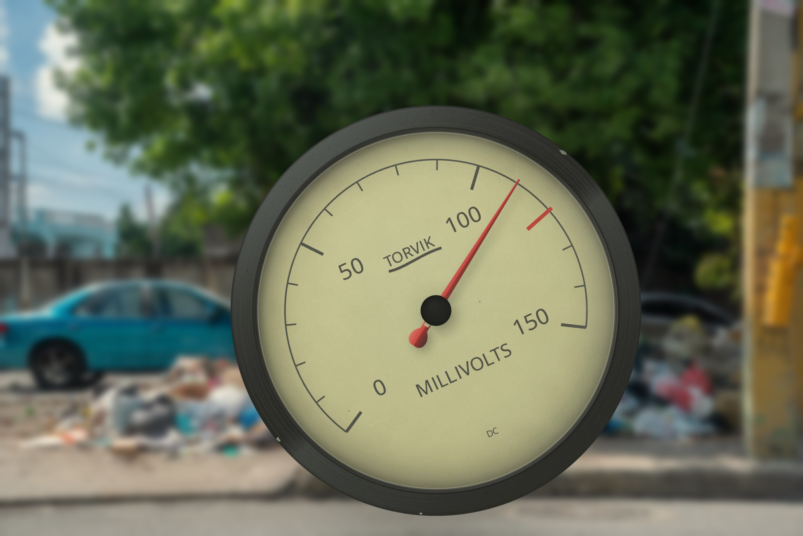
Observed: 110 mV
